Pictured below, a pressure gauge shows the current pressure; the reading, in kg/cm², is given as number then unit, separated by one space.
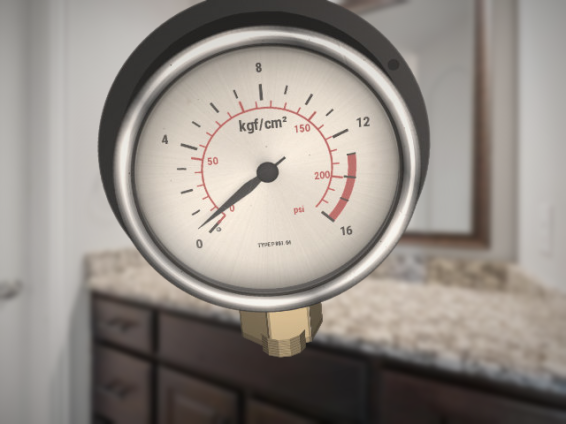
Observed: 0.5 kg/cm²
